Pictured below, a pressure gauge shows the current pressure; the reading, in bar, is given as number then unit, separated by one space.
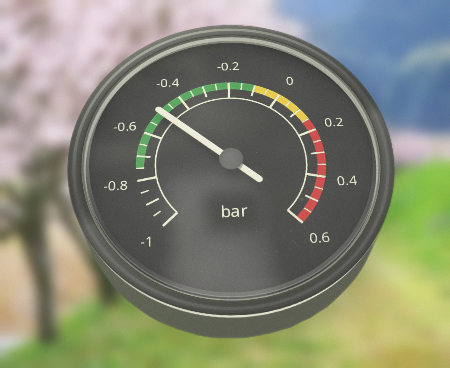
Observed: -0.5 bar
